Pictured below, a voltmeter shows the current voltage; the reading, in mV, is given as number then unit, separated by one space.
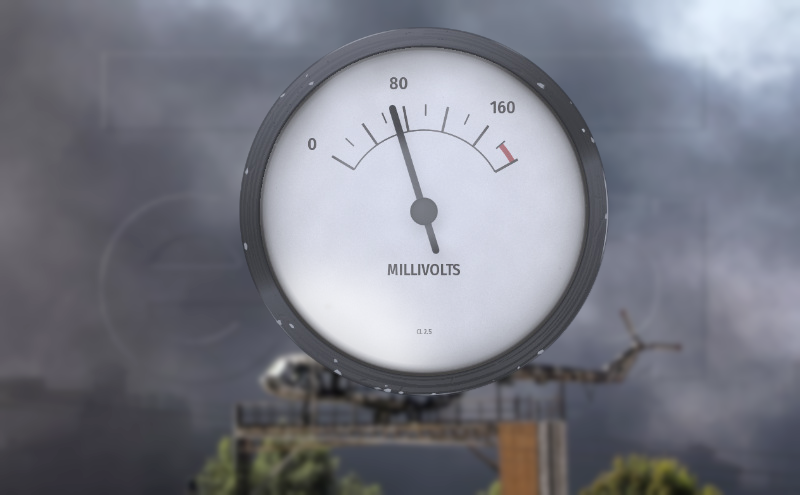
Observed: 70 mV
